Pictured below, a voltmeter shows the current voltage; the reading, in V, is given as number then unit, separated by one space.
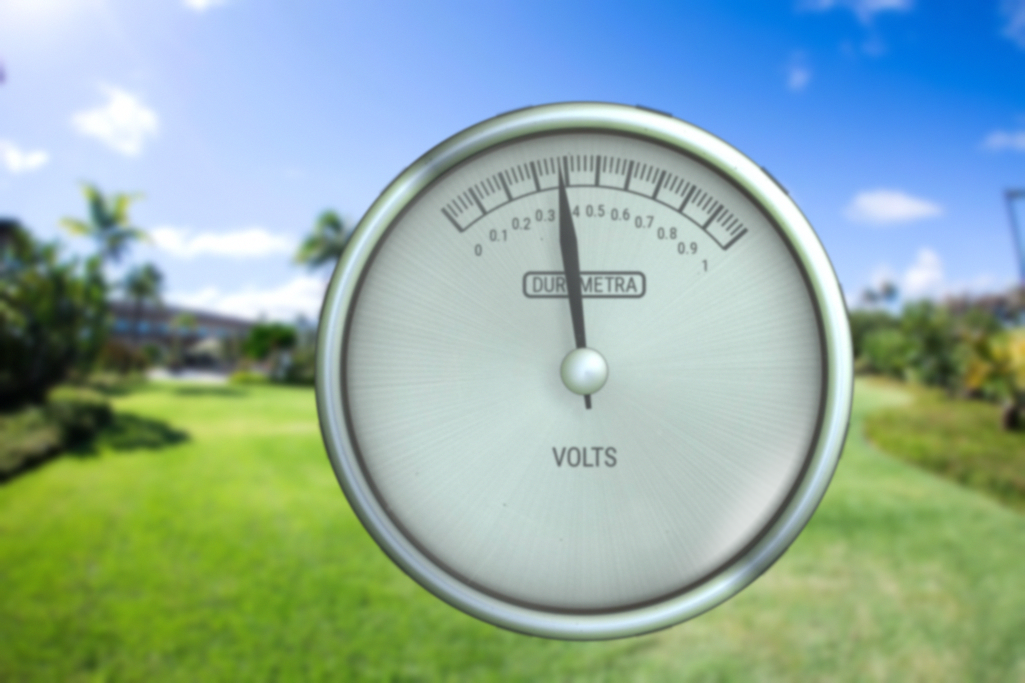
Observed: 0.38 V
